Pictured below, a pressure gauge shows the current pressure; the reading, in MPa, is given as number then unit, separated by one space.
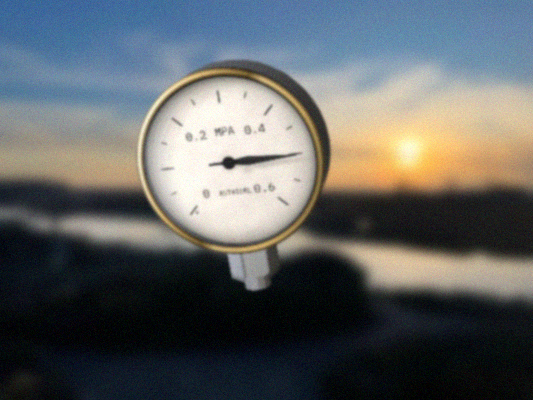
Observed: 0.5 MPa
